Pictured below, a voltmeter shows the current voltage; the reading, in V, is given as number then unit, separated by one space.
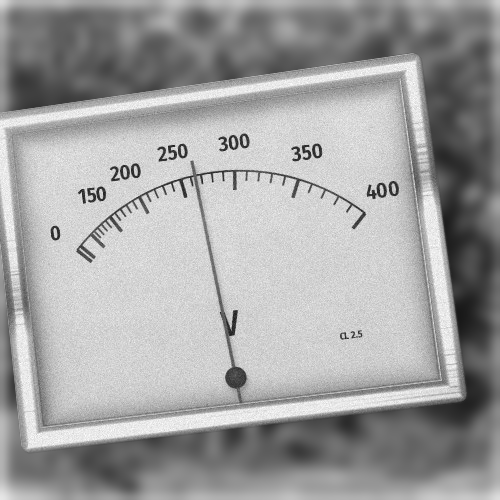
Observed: 265 V
